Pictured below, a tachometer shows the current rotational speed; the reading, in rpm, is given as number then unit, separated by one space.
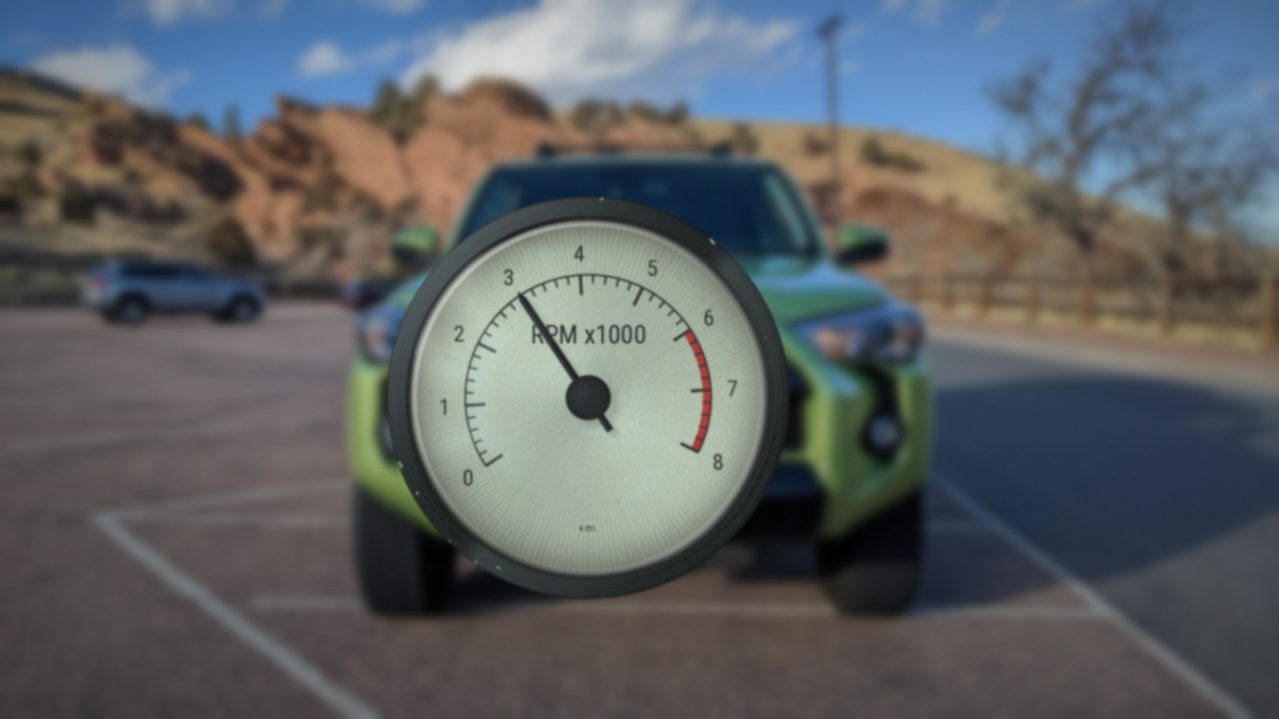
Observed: 3000 rpm
